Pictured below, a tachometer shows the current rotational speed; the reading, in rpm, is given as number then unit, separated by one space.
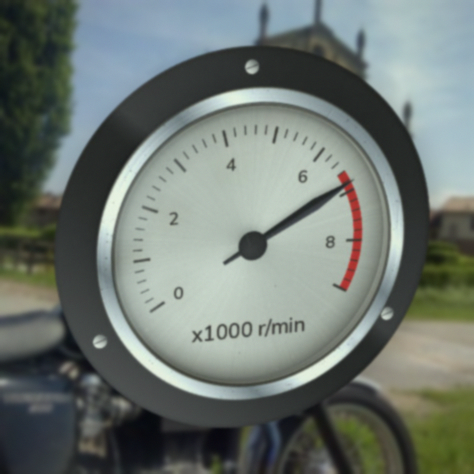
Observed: 6800 rpm
